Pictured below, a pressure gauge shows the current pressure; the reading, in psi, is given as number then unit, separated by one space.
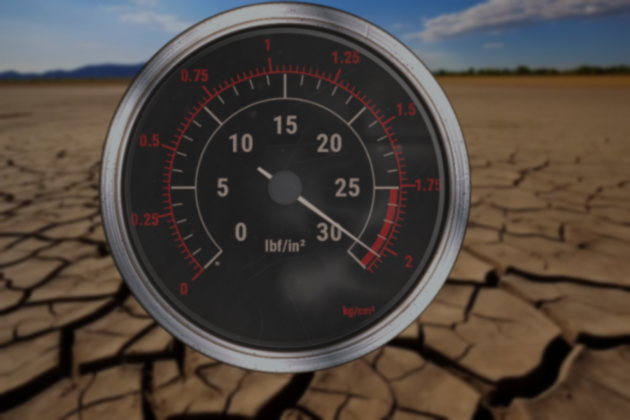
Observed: 29 psi
